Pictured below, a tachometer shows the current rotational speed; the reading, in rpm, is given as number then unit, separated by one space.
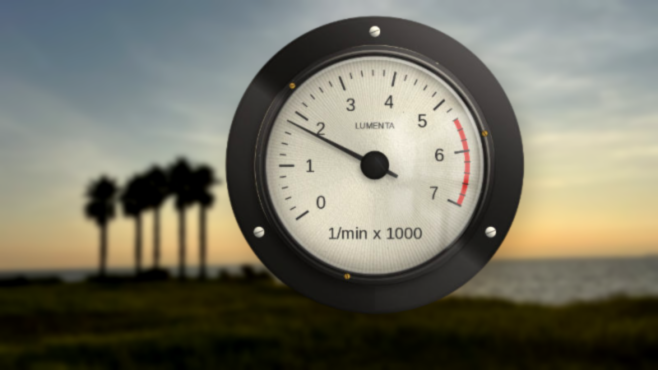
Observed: 1800 rpm
